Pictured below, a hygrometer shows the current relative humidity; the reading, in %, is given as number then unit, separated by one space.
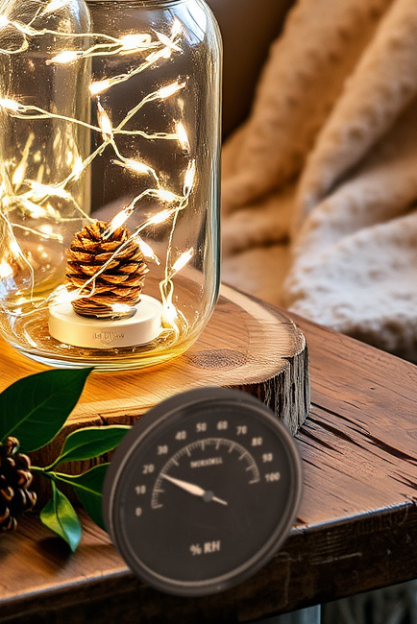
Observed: 20 %
